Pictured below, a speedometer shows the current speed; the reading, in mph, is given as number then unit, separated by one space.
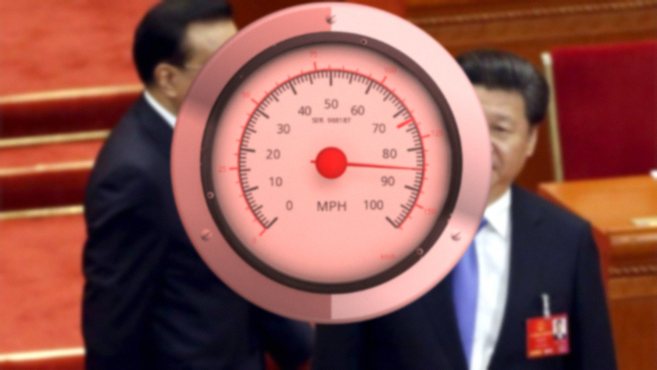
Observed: 85 mph
